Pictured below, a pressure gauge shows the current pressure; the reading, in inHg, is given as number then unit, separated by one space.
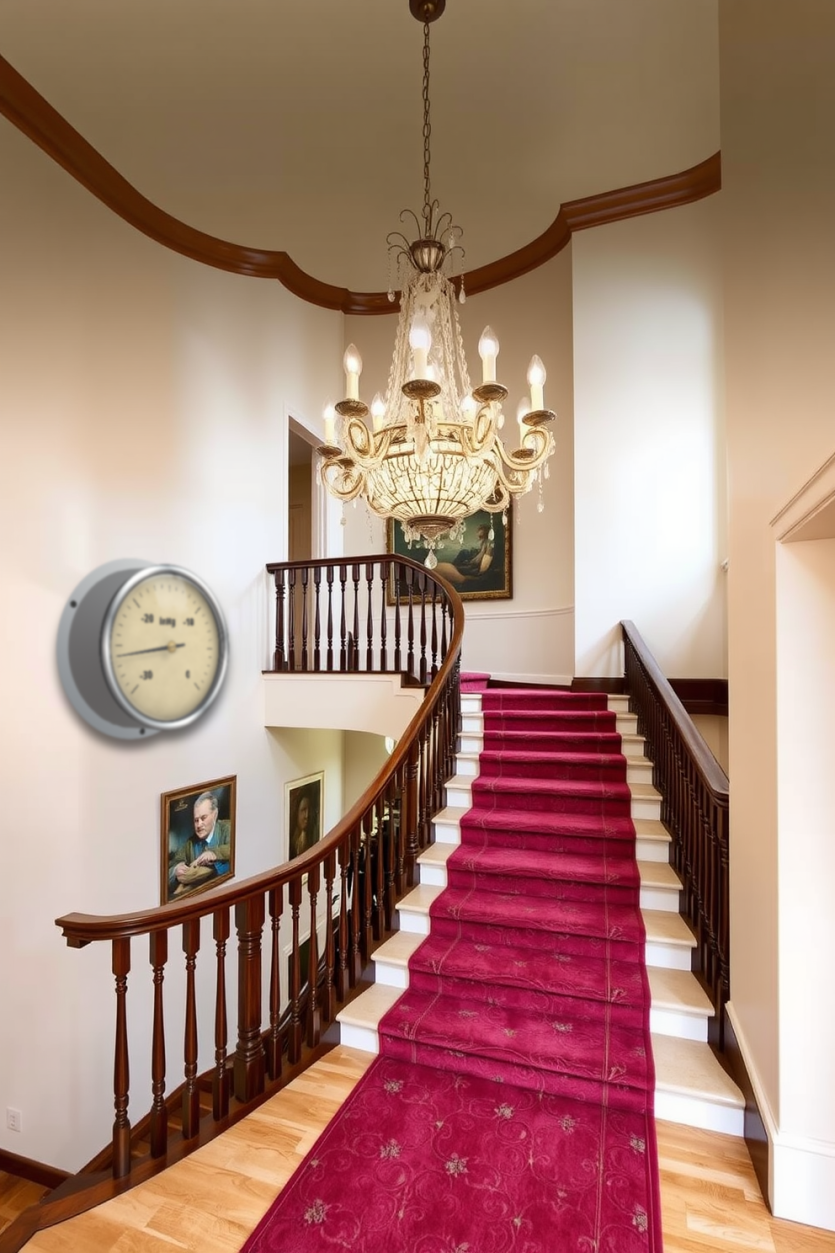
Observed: -26 inHg
